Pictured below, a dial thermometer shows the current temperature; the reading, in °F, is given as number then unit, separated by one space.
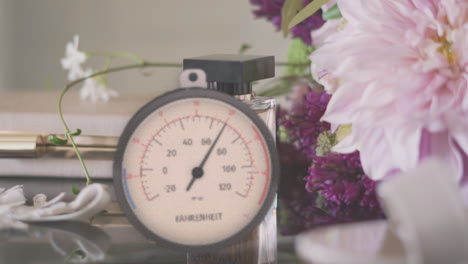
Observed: 68 °F
